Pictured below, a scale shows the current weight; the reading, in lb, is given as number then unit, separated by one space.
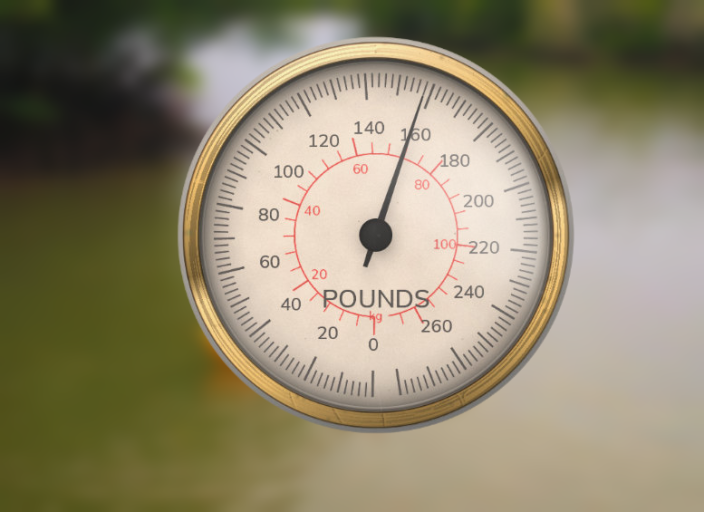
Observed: 158 lb
